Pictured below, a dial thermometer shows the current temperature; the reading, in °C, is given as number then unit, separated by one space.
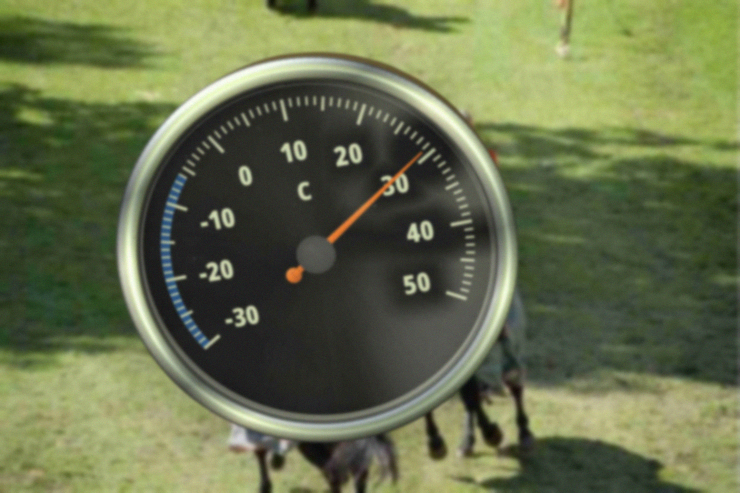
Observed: 29 °C
